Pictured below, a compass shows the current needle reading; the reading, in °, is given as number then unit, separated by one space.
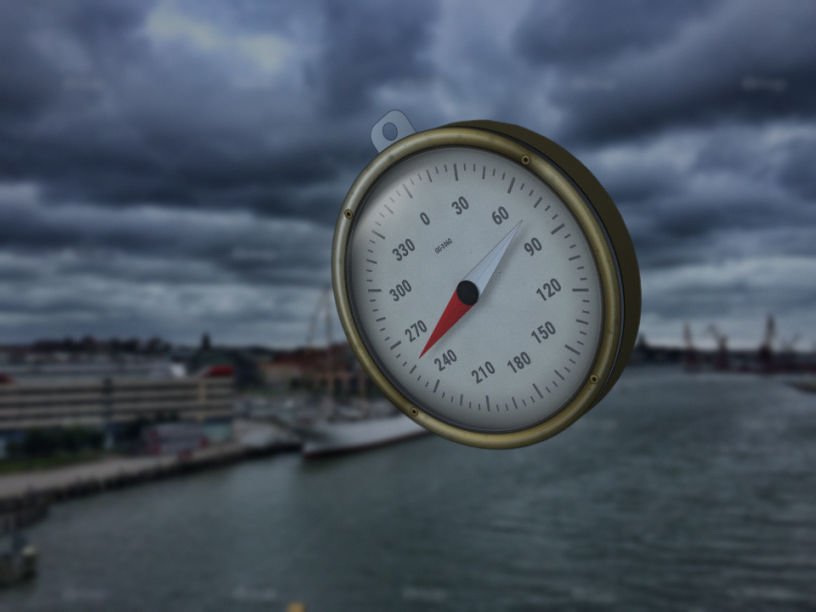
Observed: 255 °
